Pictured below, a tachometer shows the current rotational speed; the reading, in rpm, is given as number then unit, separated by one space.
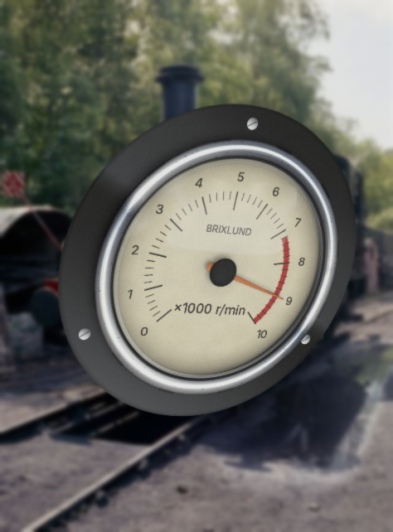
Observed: 9000 rpm
